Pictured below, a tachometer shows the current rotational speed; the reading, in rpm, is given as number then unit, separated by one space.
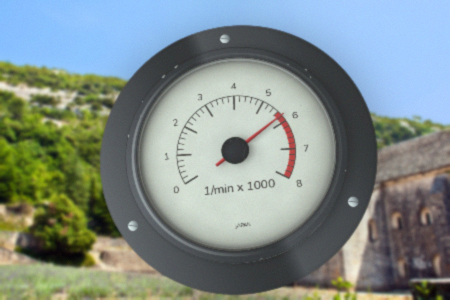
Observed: 5800 rpm
